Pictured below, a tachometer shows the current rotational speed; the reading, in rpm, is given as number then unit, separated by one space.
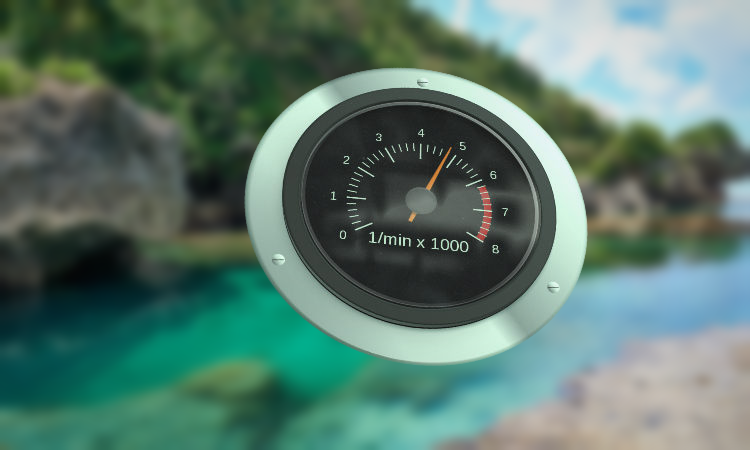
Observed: 4800 rpm
